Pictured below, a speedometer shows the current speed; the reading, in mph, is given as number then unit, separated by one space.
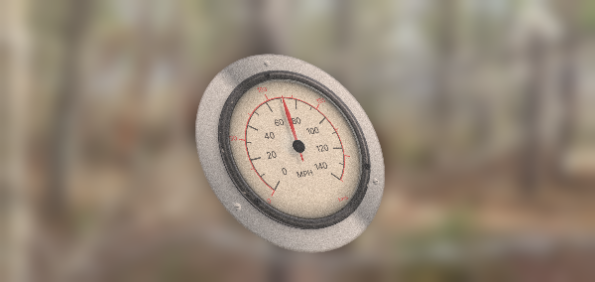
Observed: 70 mph
